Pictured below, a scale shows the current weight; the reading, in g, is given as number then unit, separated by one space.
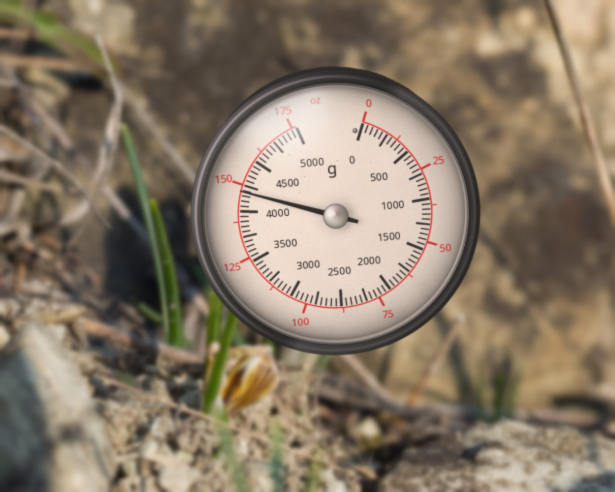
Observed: 4200 g
